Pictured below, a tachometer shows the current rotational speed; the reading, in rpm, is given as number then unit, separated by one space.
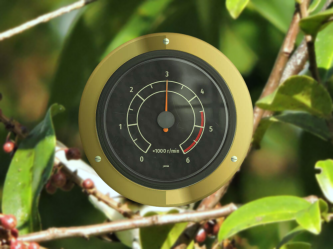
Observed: 3000 rpm
